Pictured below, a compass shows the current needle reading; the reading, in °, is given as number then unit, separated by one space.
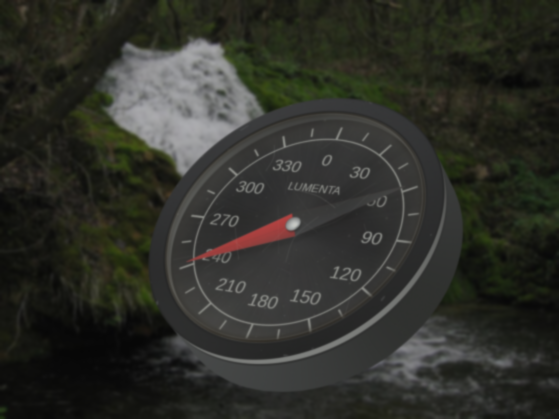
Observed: 240 °
